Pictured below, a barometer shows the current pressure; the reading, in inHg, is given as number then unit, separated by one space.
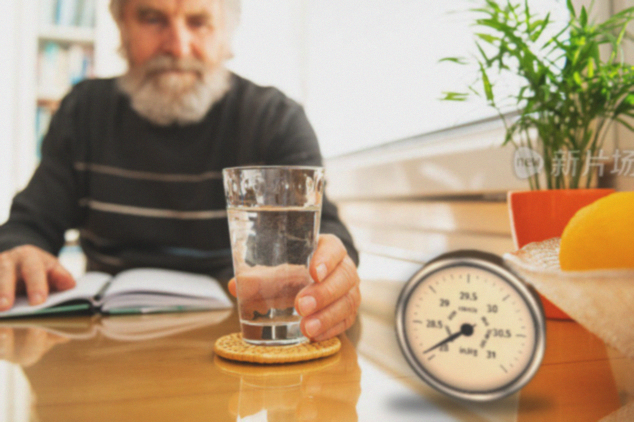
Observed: 28.1 inHg
